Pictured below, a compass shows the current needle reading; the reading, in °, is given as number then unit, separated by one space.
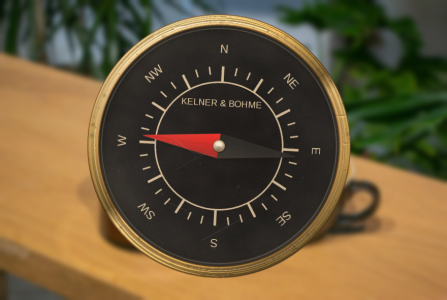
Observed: 275 °
